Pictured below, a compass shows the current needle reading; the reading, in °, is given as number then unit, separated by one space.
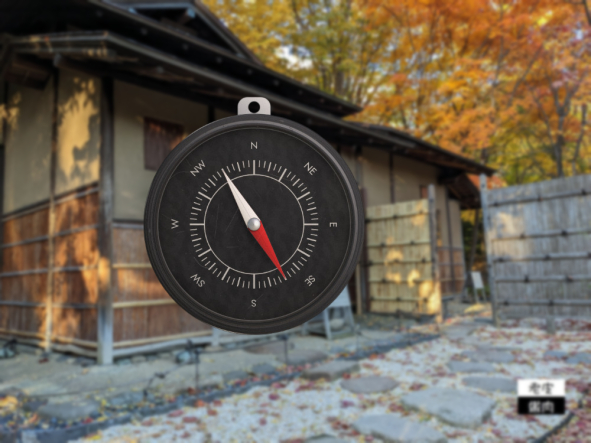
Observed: 150 °
